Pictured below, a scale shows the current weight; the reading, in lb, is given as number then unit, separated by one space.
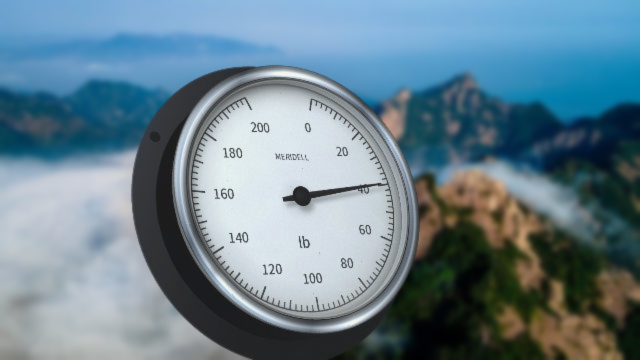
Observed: 40 lb
